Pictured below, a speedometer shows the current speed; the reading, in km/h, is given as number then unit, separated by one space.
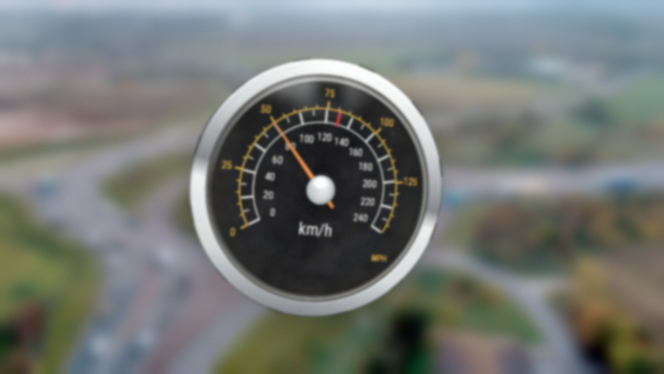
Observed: 80 km/h
